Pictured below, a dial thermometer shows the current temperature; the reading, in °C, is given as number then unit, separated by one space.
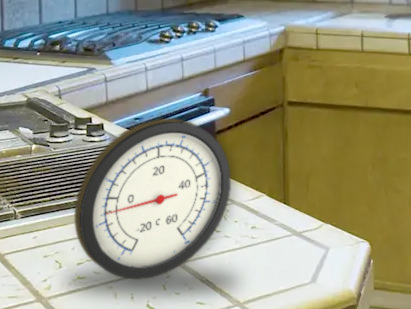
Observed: -4 °C
